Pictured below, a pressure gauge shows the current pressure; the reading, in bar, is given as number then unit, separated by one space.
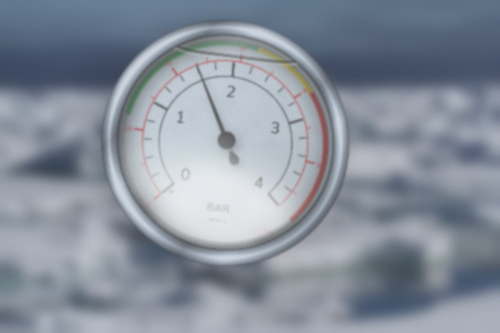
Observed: 1.6 bar
